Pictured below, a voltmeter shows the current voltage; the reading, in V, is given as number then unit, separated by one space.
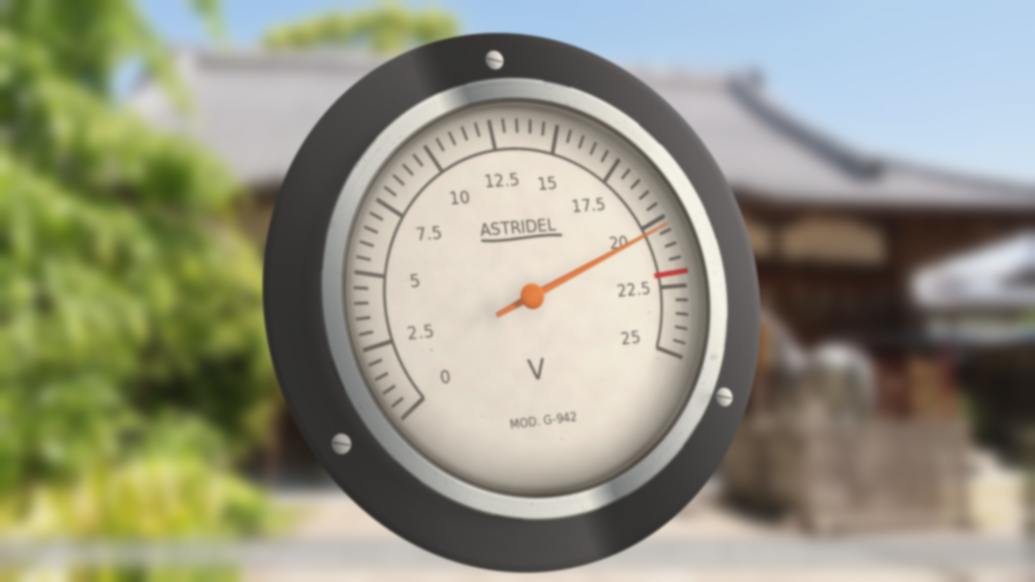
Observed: 20.25 V
